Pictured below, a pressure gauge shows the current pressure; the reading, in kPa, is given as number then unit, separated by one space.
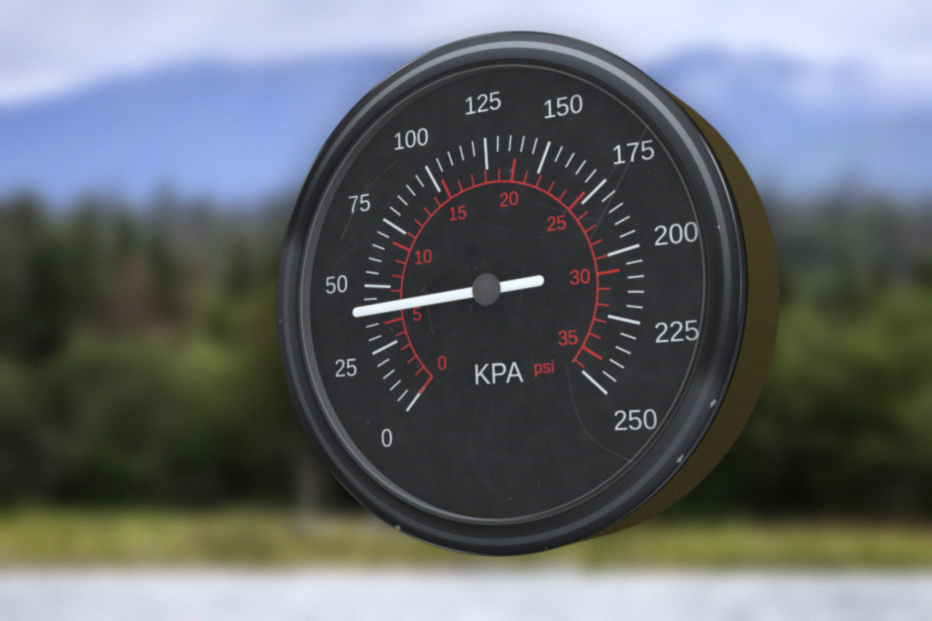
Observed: 40 kPa
